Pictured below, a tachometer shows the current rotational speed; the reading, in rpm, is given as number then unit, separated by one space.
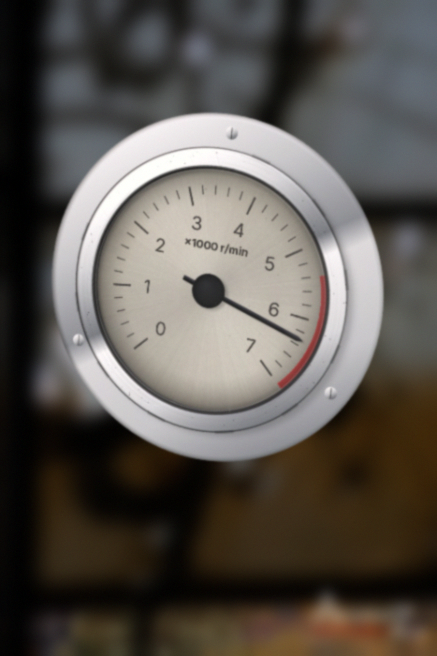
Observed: 6300 rpm
